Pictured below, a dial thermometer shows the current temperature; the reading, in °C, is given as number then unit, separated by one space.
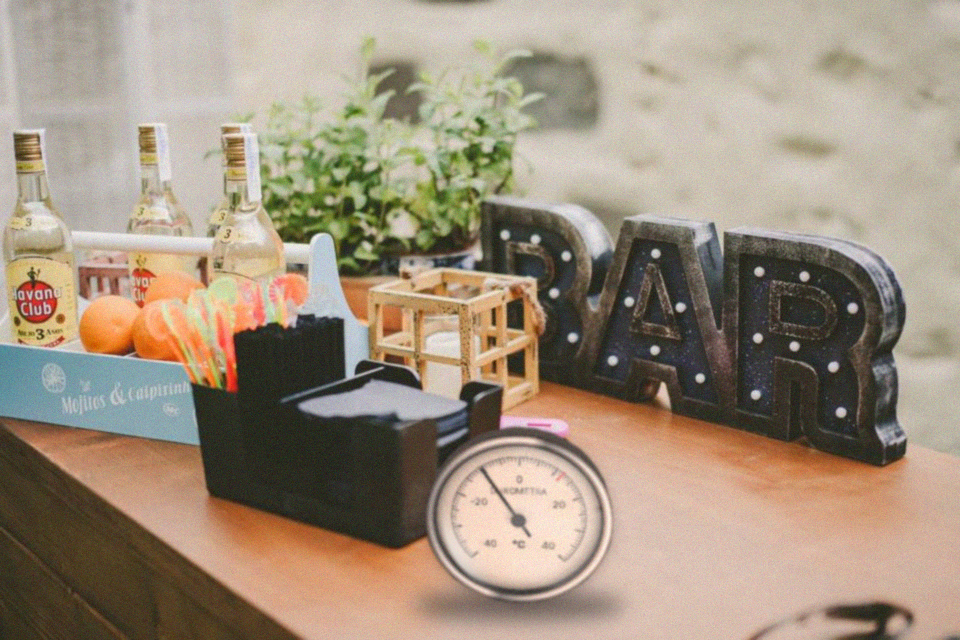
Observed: -10 °C
